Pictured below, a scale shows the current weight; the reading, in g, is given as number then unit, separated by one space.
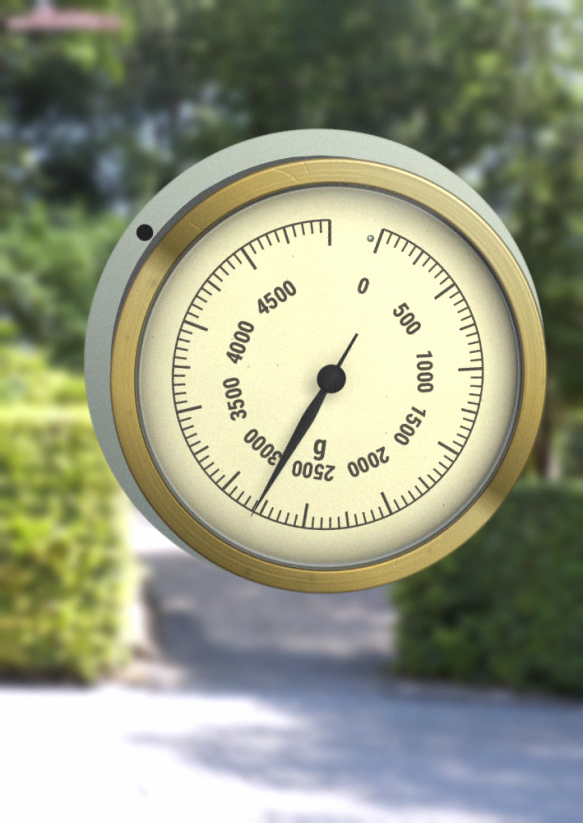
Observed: 2800 g
